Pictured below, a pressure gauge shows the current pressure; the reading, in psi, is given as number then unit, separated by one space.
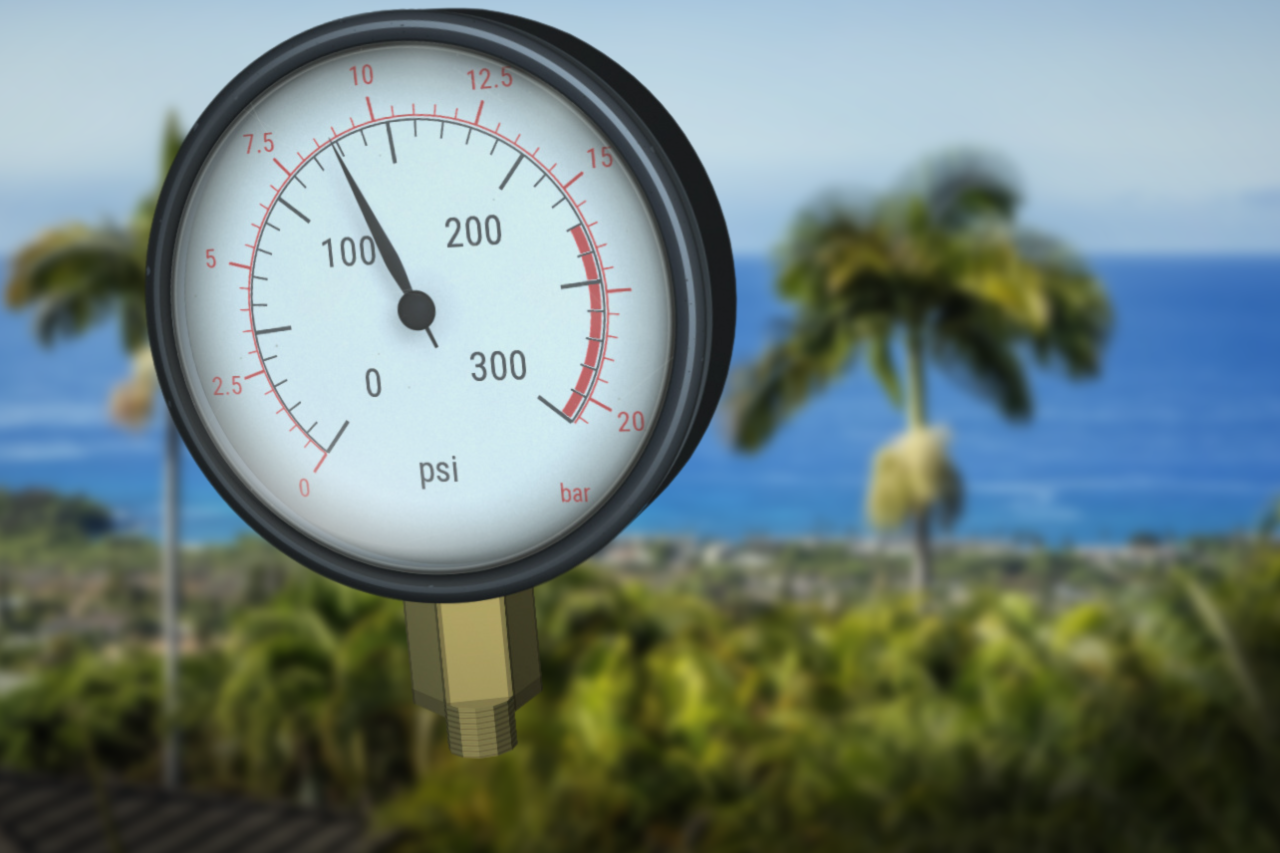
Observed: 130 psi
